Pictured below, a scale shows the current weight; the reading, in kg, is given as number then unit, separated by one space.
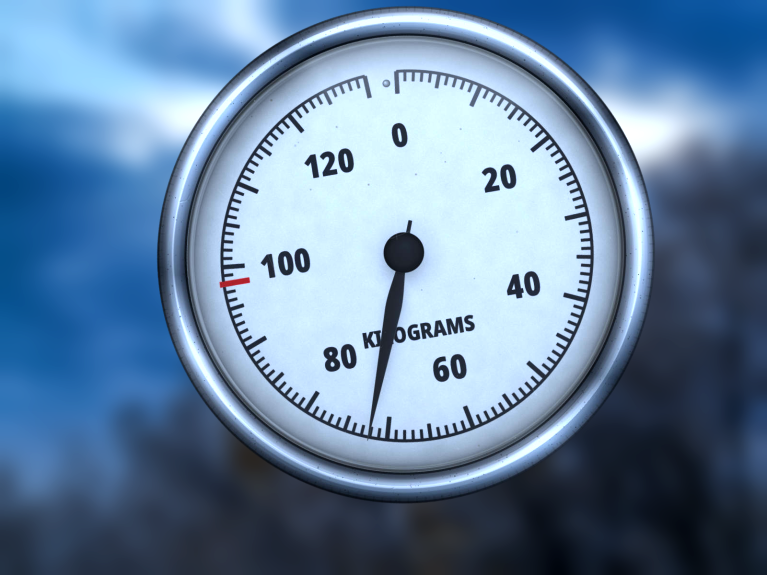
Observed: 72 kg
